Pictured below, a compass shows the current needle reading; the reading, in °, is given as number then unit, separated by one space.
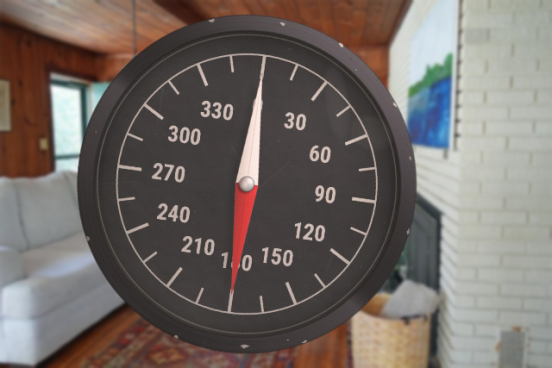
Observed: 180 °
